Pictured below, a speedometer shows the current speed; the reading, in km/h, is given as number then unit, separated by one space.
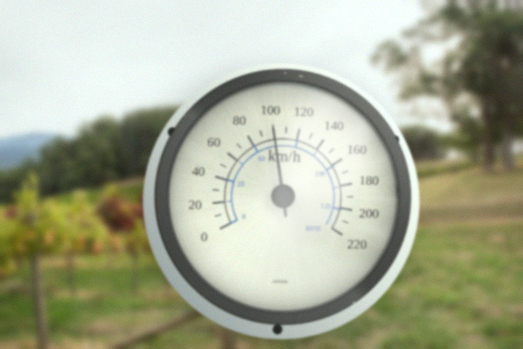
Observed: 100 km/h
